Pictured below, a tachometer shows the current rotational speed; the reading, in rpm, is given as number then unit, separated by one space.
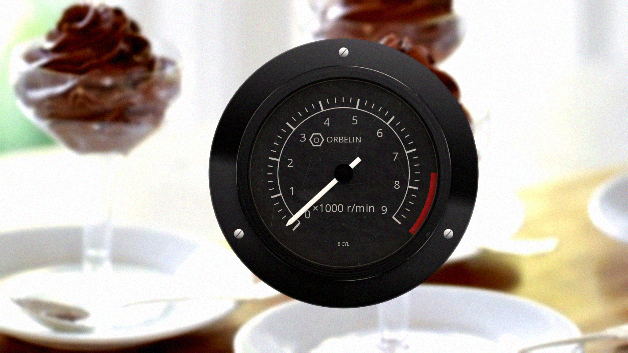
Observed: 200 rpm
